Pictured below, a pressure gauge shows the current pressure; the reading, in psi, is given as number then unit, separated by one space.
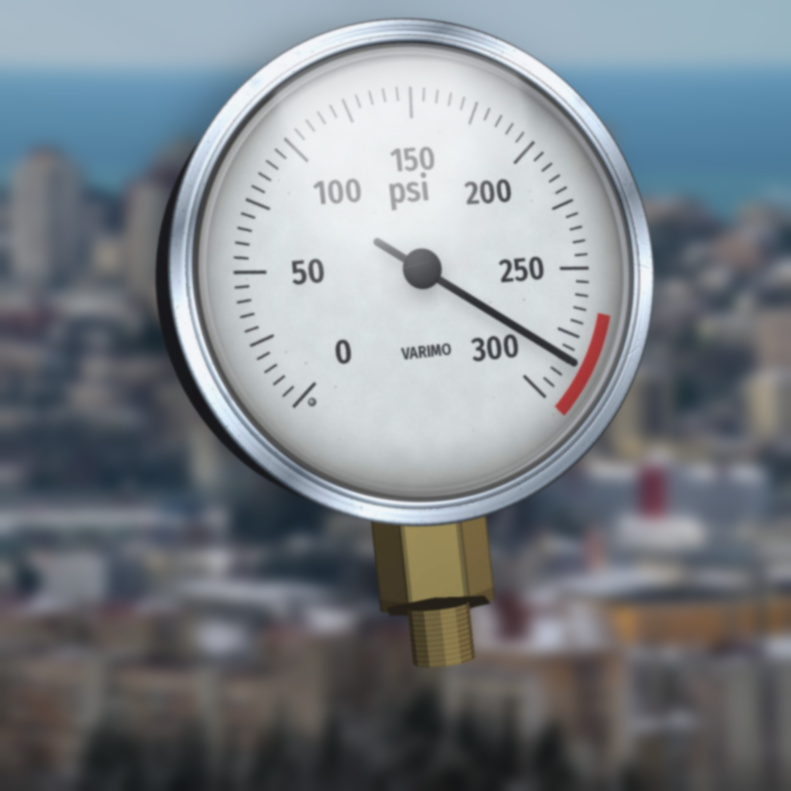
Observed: 285 psi
